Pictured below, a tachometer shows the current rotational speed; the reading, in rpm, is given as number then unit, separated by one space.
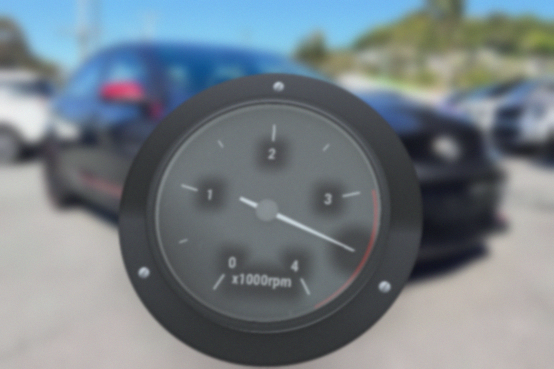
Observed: 3500 rpm
